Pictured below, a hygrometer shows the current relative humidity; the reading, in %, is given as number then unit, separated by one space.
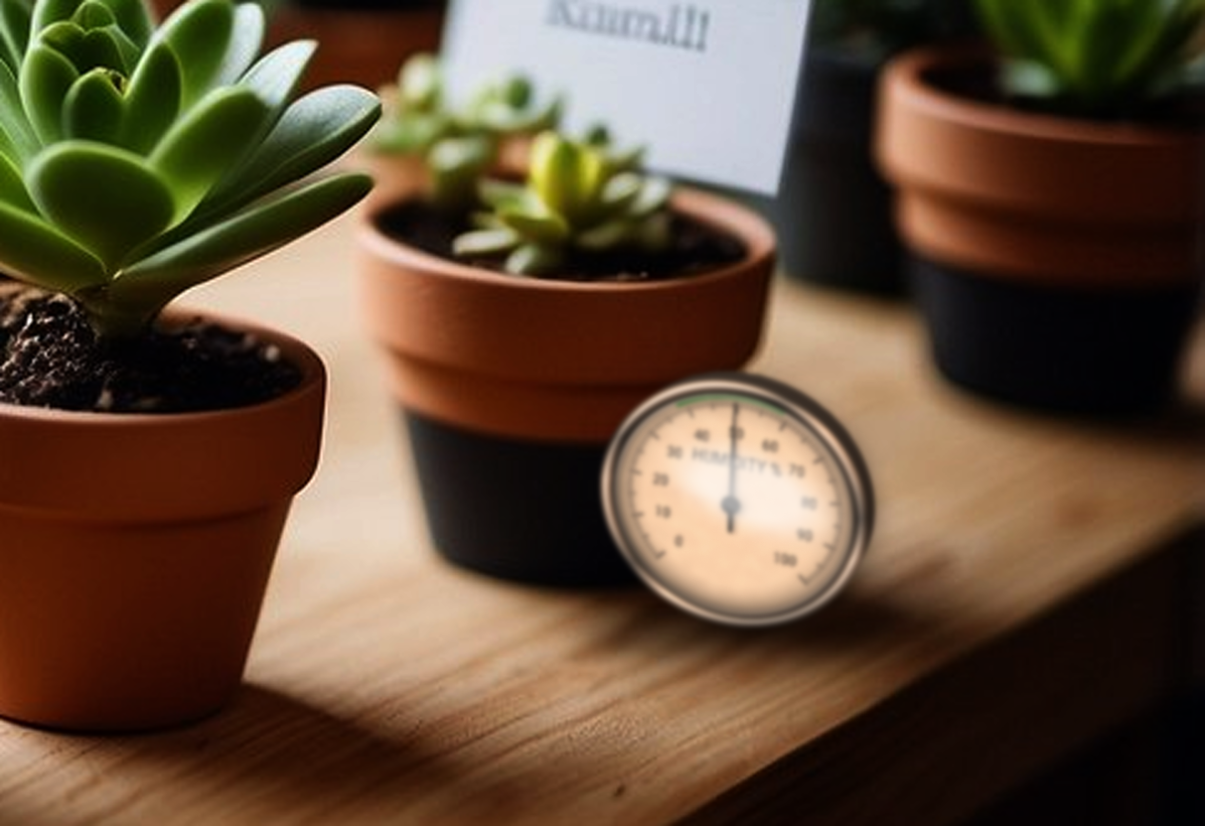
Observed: 50 %
